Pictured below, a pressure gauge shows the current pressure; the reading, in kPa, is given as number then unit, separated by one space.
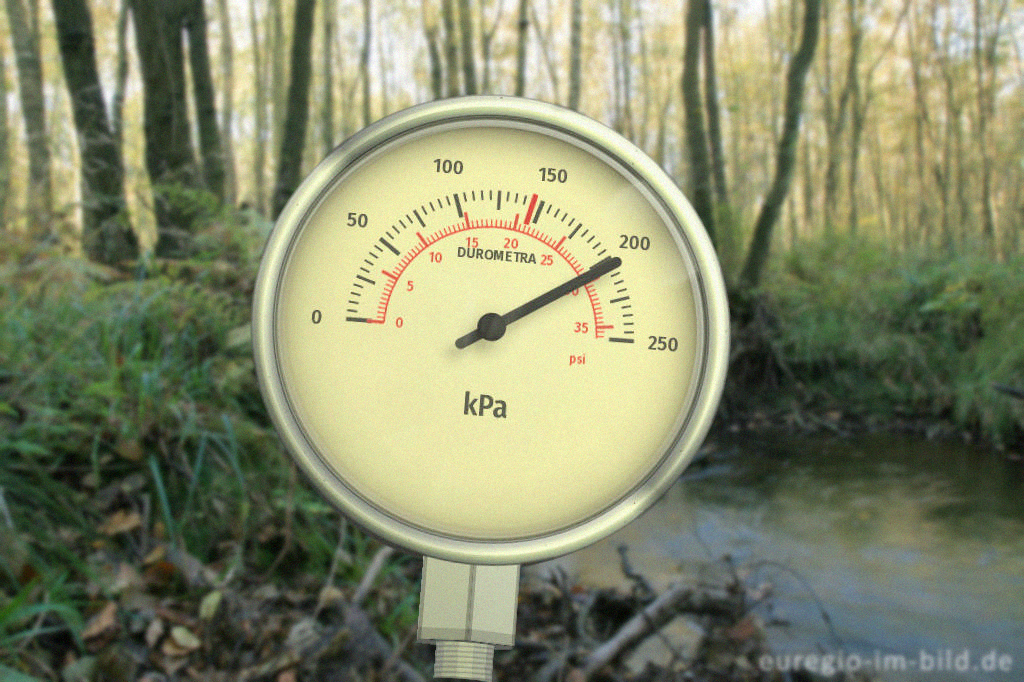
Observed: 205 kPa
